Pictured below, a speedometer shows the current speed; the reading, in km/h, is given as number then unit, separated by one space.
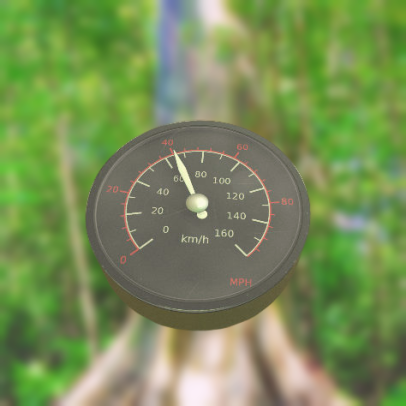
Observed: 65 km/h
